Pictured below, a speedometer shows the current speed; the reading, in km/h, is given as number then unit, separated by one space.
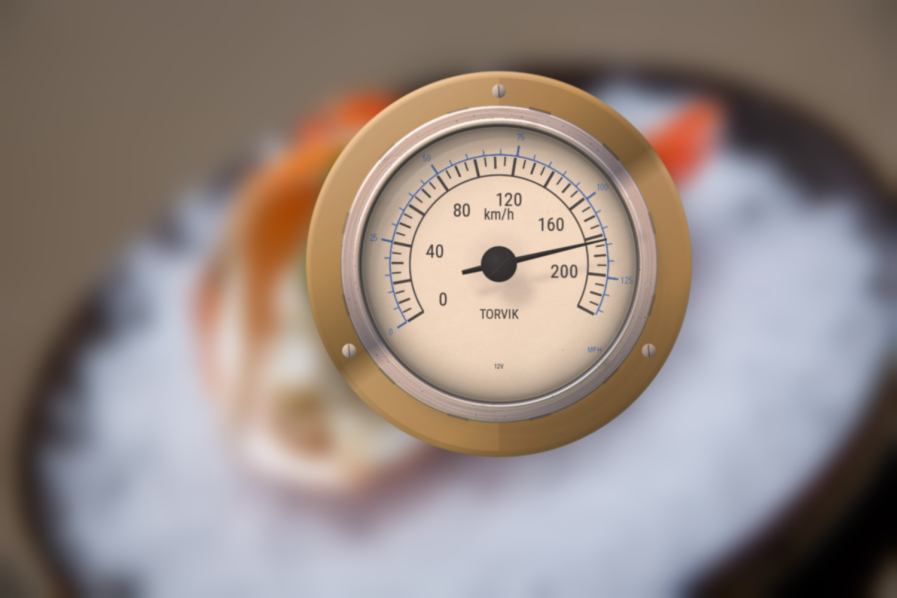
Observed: 182.5 km/h
